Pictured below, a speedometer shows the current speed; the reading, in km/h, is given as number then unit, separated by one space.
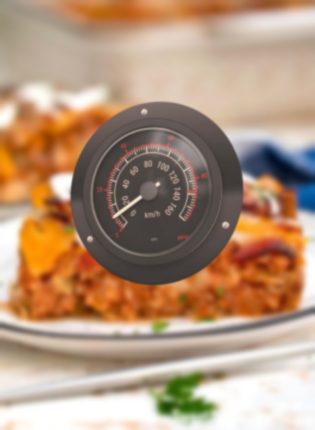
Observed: 10 km/h
